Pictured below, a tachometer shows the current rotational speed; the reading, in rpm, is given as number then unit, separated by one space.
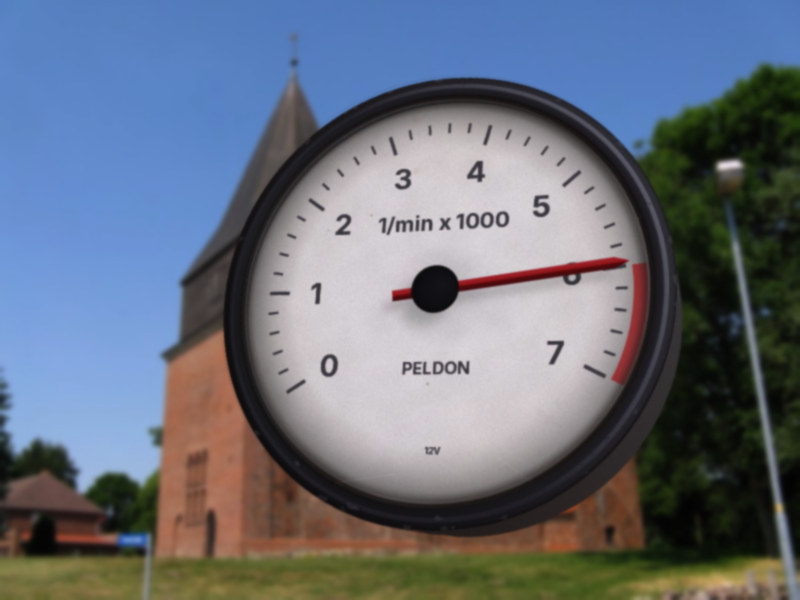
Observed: 6000 rpm
